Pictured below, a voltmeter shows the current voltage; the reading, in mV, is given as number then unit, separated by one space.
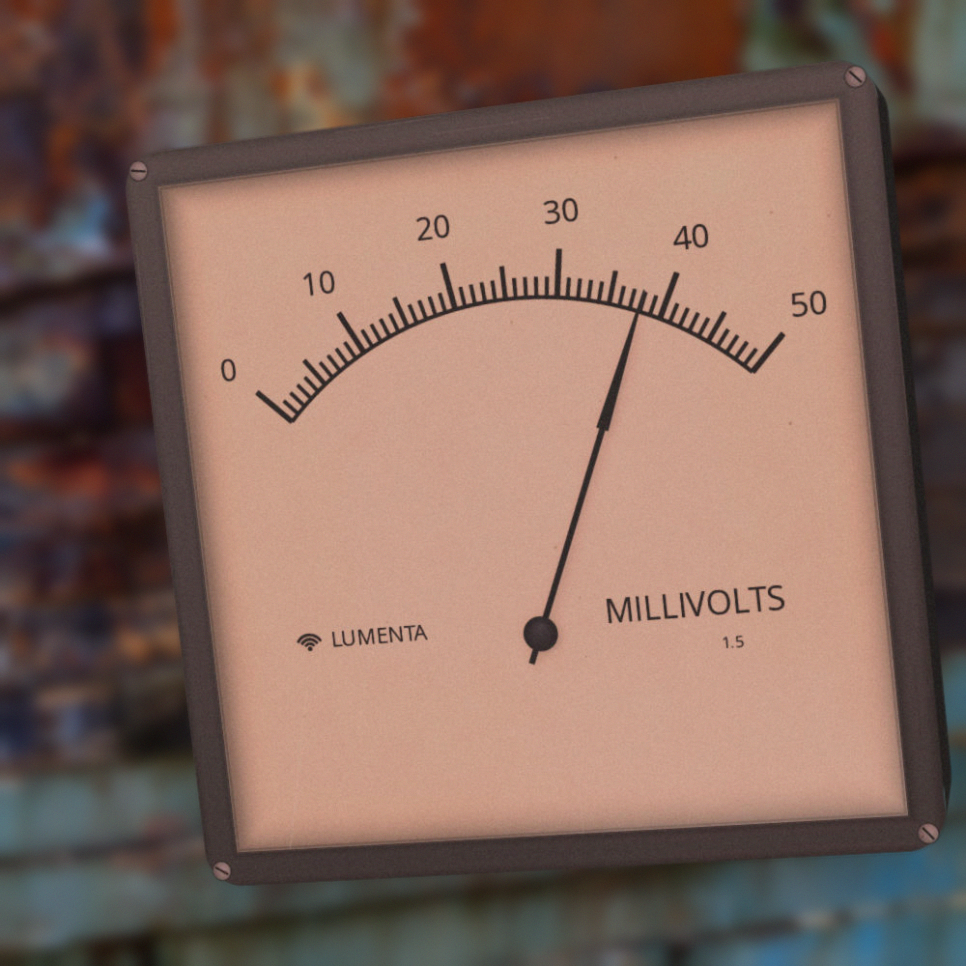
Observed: 38 mV
